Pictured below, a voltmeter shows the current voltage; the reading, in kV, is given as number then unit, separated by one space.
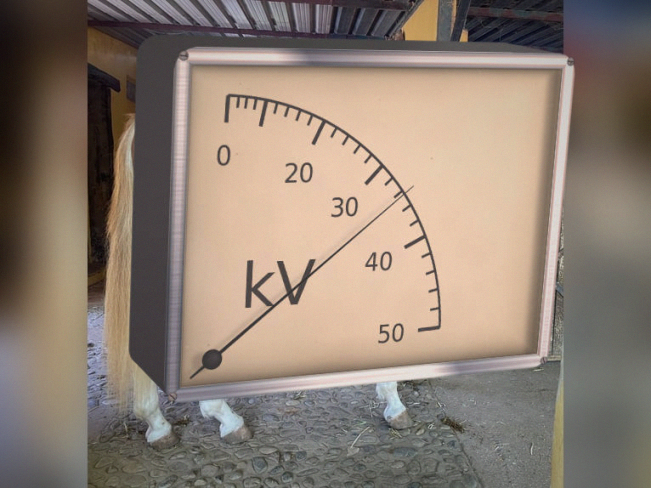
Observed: 34 kV
